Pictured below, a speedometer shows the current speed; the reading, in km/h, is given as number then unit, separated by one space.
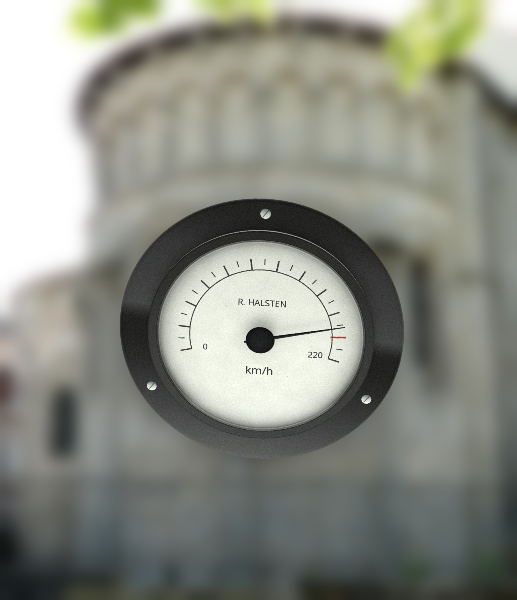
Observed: 190 km/h
